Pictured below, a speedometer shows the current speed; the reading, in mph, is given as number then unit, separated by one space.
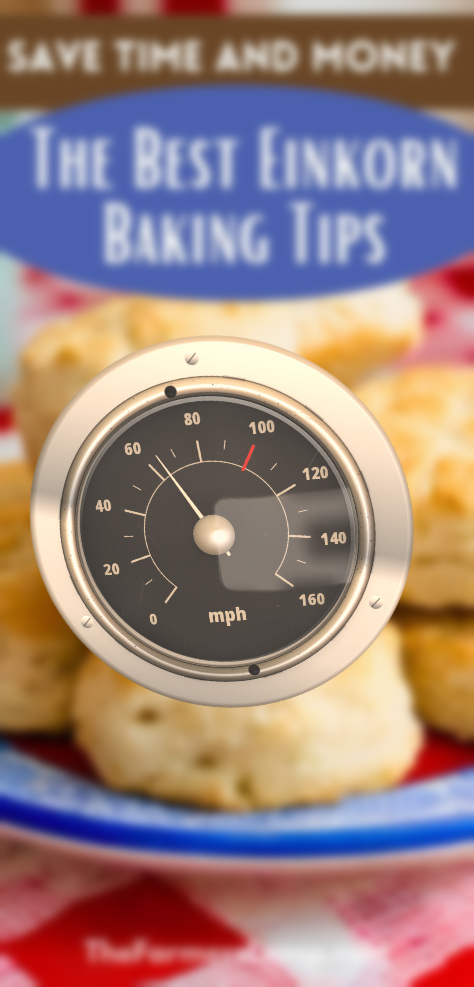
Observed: 65 mph
